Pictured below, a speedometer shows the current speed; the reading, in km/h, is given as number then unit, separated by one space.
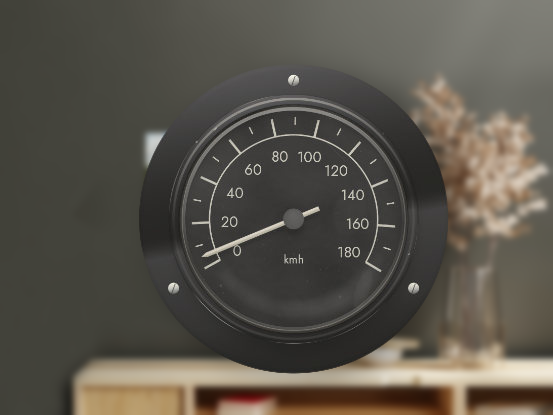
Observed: 5 km/h
